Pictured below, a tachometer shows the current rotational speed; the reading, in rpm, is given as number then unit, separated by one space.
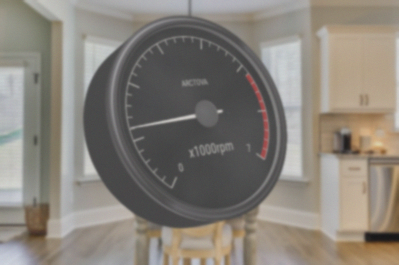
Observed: 1200 rpm
